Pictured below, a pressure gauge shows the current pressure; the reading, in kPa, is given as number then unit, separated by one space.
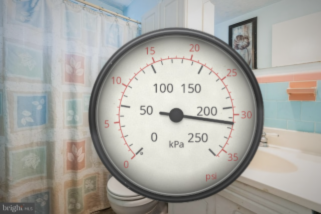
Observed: 215 kPa
